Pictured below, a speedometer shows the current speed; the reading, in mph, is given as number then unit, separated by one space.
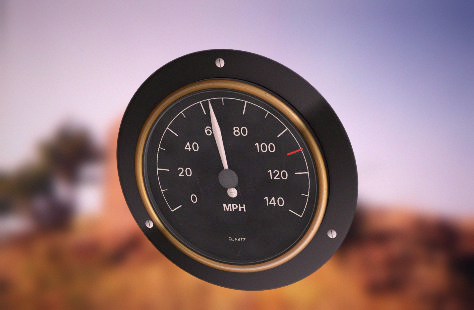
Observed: 65 mph
